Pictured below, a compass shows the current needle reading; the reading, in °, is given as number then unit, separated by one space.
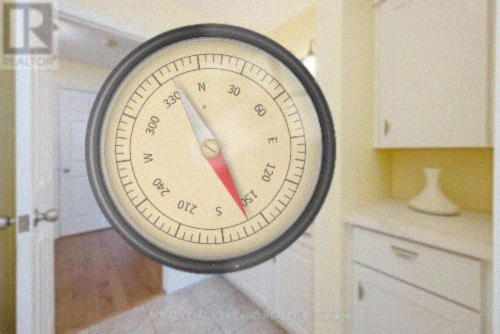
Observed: 160 °
